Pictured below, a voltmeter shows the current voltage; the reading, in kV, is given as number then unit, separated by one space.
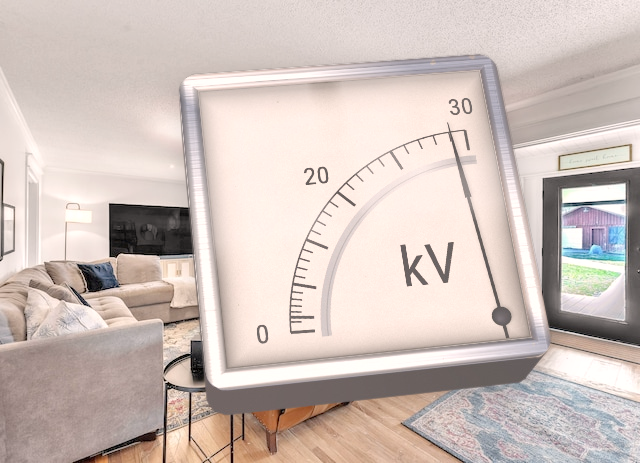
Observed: 29 kV
